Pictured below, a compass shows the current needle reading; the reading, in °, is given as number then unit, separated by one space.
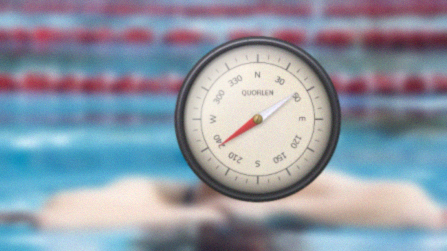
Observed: 235 °
